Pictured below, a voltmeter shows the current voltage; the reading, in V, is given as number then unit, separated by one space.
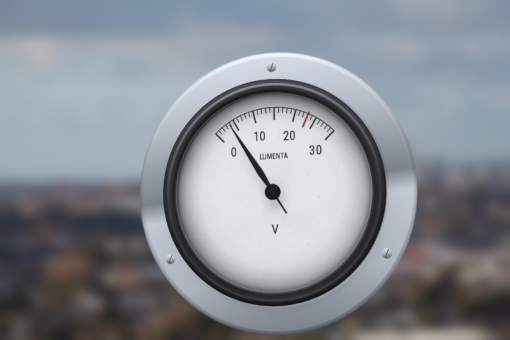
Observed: 4 V
